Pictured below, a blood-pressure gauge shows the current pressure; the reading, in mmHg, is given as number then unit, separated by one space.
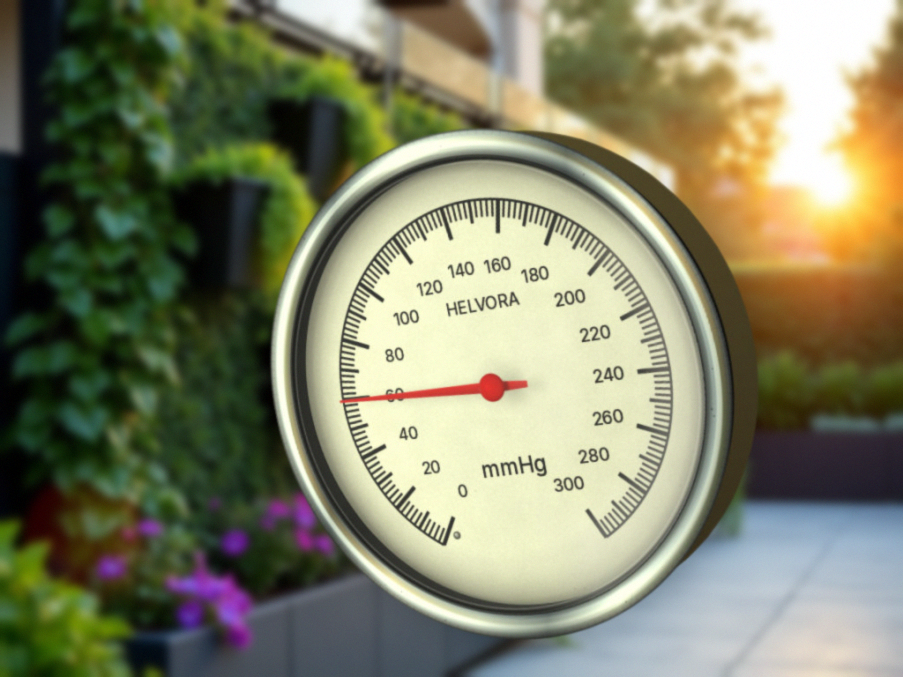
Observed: 60 mmHg
